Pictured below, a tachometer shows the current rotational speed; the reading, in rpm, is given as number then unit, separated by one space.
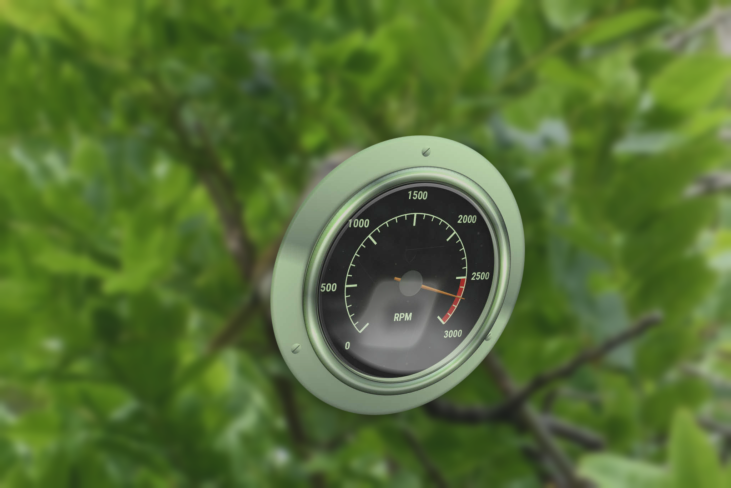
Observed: 2700 rpm
